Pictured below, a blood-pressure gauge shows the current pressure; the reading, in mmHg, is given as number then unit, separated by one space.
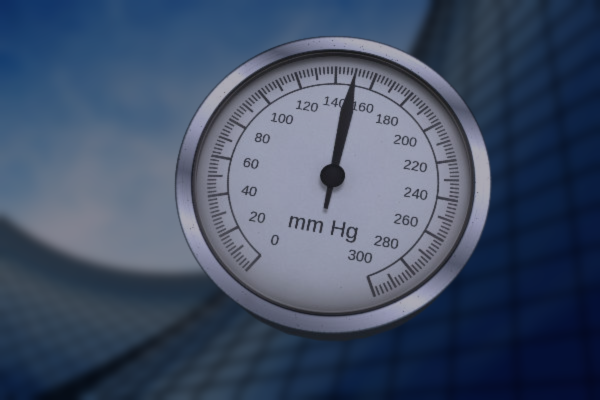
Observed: 150 mmHg
